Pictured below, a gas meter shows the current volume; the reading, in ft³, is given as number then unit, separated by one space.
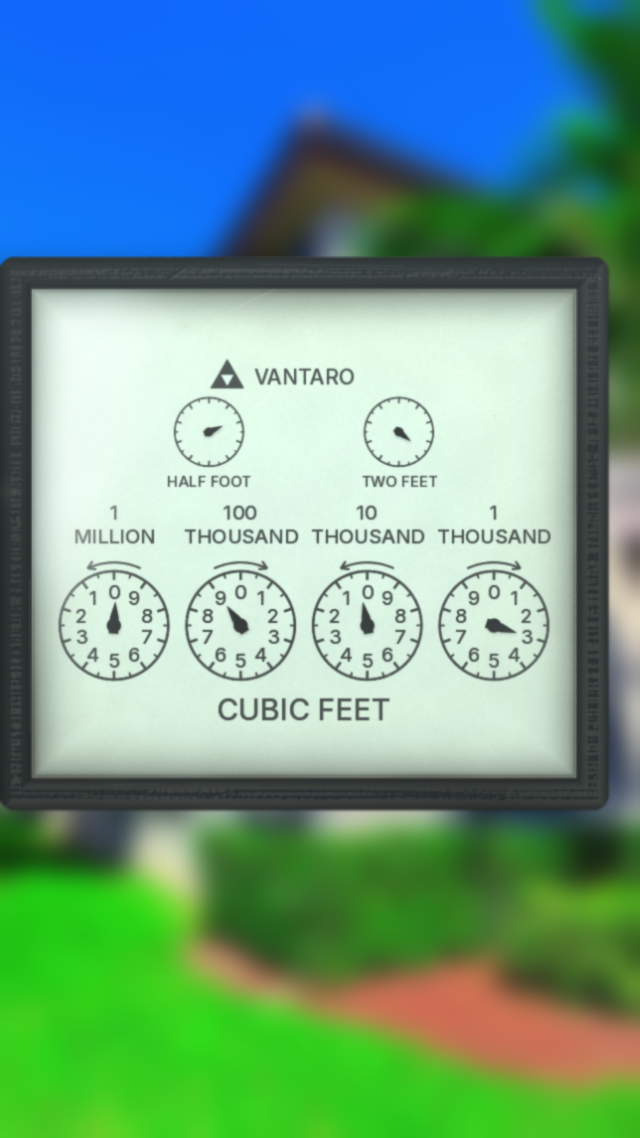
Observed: 990300 ft³
